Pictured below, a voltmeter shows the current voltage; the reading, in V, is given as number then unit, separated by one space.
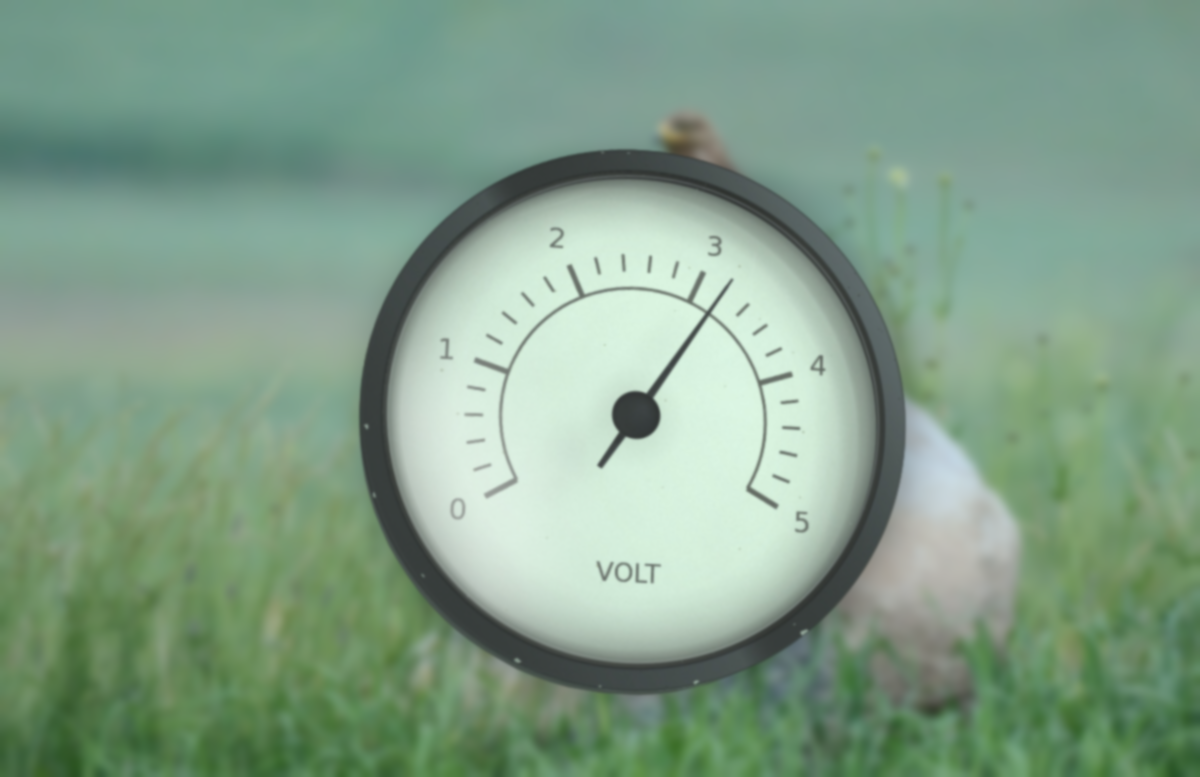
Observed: 3.2 V
